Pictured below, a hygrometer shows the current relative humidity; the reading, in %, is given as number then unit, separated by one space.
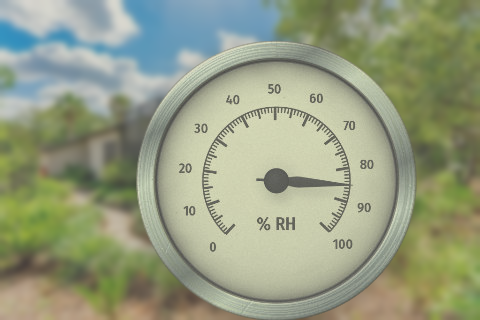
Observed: 85 %
